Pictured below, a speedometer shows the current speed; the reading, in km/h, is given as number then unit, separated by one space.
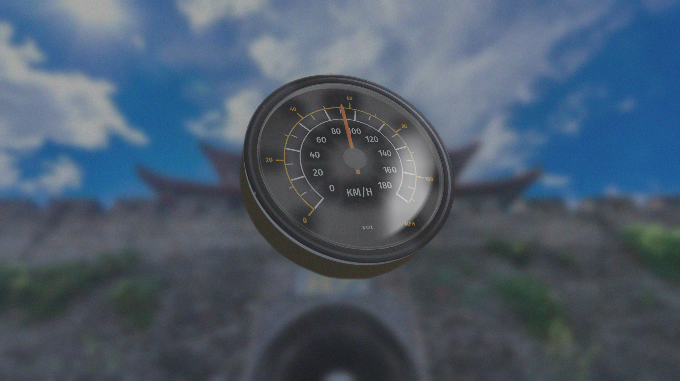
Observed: 90 km/h
